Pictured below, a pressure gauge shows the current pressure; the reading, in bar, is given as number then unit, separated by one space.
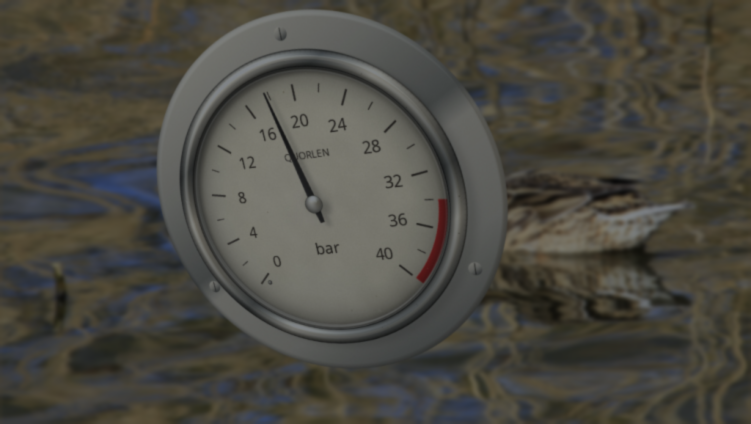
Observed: 18 bar
